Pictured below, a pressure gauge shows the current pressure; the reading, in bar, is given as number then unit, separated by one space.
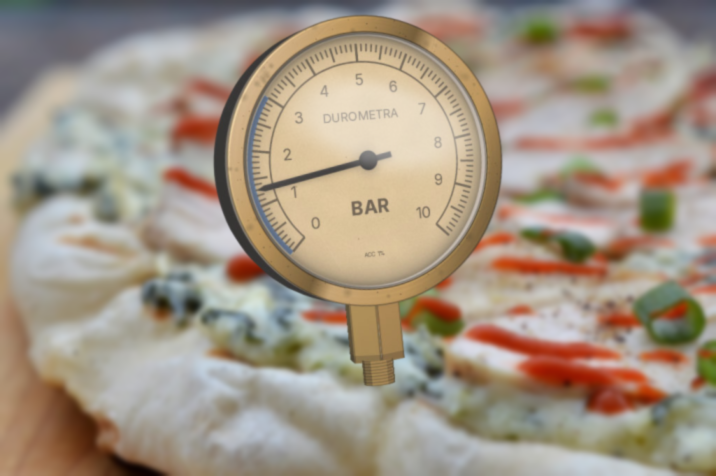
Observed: 1.3 bar
